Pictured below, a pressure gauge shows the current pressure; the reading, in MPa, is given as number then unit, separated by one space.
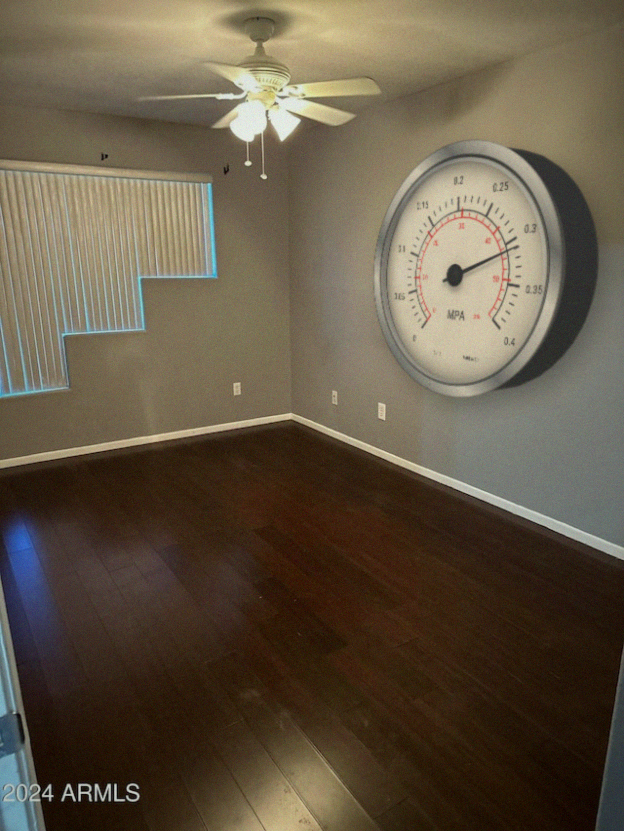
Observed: 0.31 MPa
